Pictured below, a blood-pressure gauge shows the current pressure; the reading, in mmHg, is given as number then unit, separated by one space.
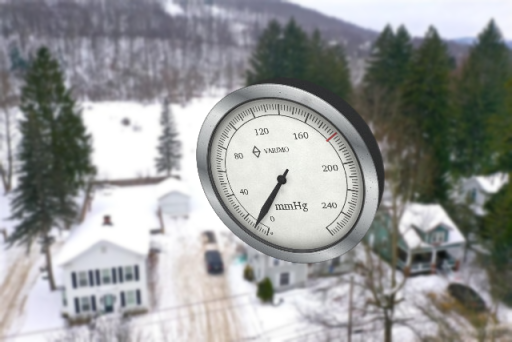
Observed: 10 mmHg
